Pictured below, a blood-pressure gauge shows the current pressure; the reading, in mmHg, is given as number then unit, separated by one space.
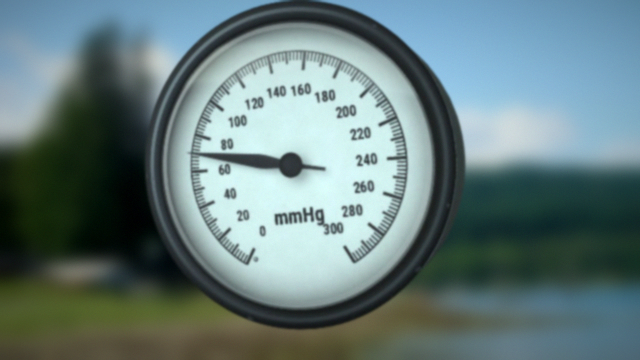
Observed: 70 mmHg
